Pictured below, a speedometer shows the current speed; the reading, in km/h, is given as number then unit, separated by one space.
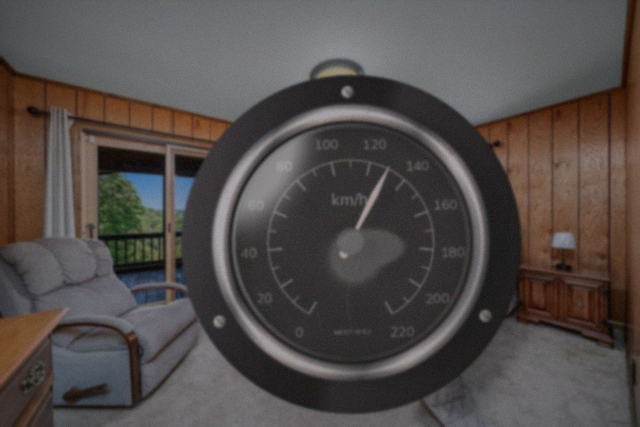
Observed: 130 km/h
